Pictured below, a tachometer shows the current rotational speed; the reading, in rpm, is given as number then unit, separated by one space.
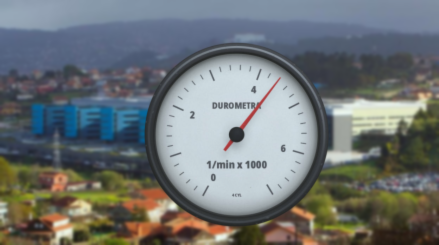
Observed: 4400 rpm
